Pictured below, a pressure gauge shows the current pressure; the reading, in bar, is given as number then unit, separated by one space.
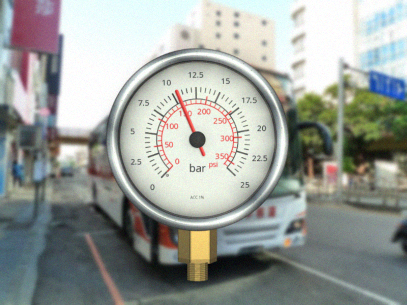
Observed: 10.5 bar
